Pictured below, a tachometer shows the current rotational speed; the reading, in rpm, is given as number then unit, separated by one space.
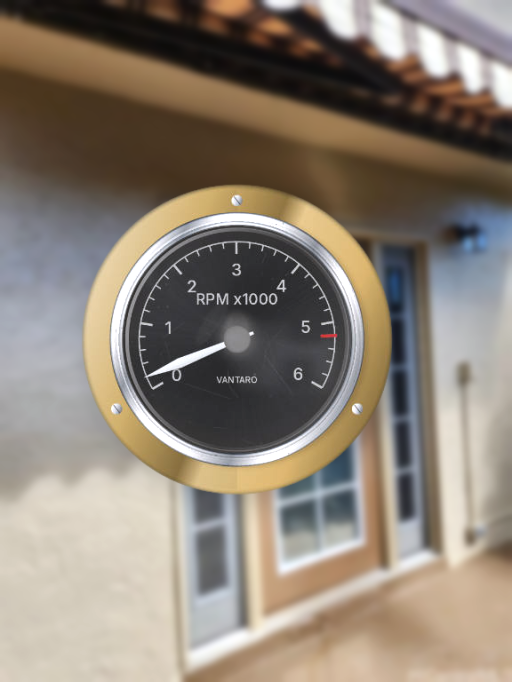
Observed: 200 rpm
